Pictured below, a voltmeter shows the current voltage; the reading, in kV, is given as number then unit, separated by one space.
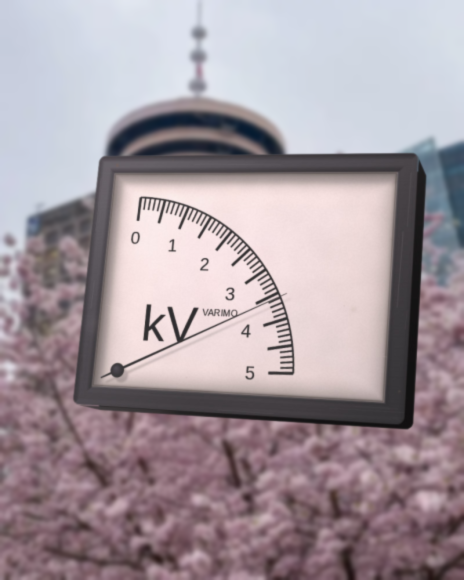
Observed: 3.6 kV
